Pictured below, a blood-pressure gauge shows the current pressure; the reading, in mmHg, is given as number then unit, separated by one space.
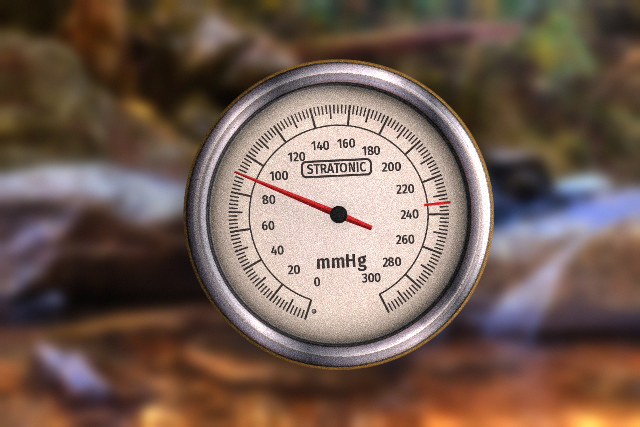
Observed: 90 mmHg
